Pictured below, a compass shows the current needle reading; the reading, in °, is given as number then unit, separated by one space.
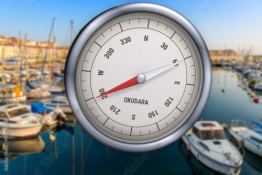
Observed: 240 °
